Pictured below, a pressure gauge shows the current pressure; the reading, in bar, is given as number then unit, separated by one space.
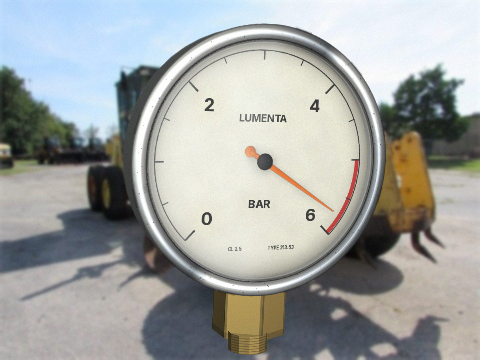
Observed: 5.75 bar
